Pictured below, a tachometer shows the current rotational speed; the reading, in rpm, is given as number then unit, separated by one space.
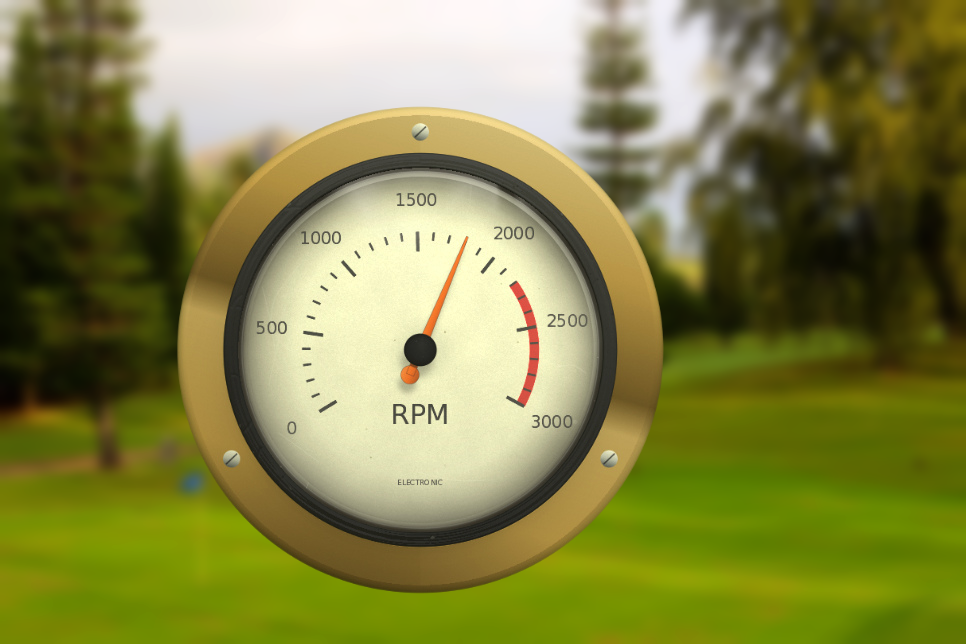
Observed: 1800 rpm
